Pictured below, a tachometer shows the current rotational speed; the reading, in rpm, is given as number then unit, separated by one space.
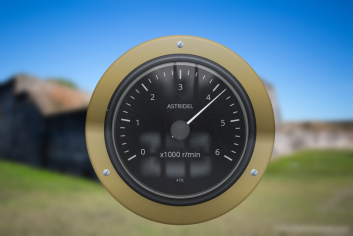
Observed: 4200 rpm
